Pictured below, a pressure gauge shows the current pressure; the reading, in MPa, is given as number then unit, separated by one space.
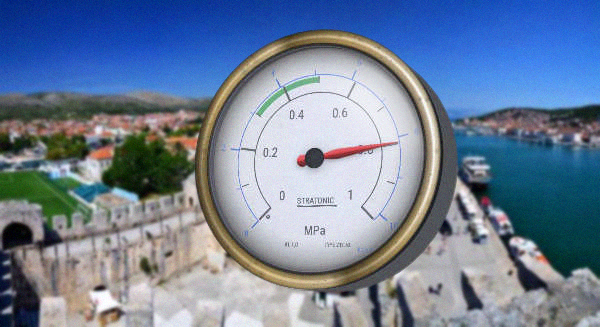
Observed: 0.8 MPa
